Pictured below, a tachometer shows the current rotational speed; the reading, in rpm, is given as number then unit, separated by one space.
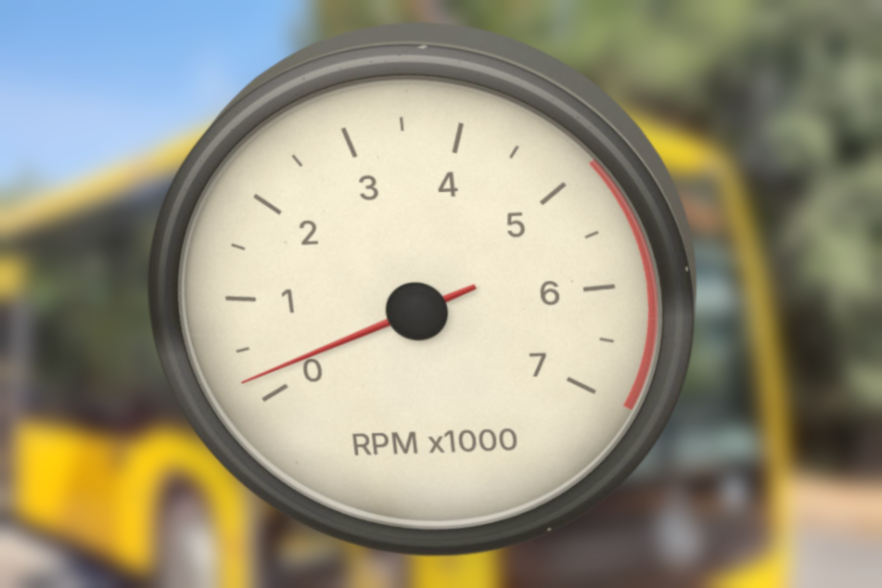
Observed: 250 rpm
